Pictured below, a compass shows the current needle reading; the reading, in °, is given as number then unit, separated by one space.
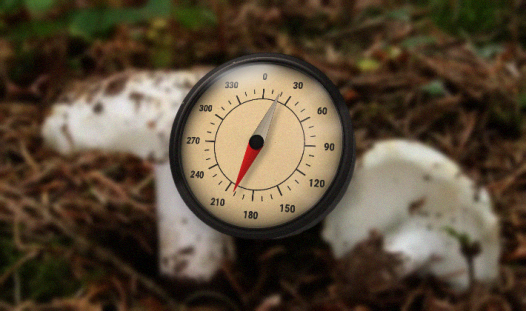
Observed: 200 °
